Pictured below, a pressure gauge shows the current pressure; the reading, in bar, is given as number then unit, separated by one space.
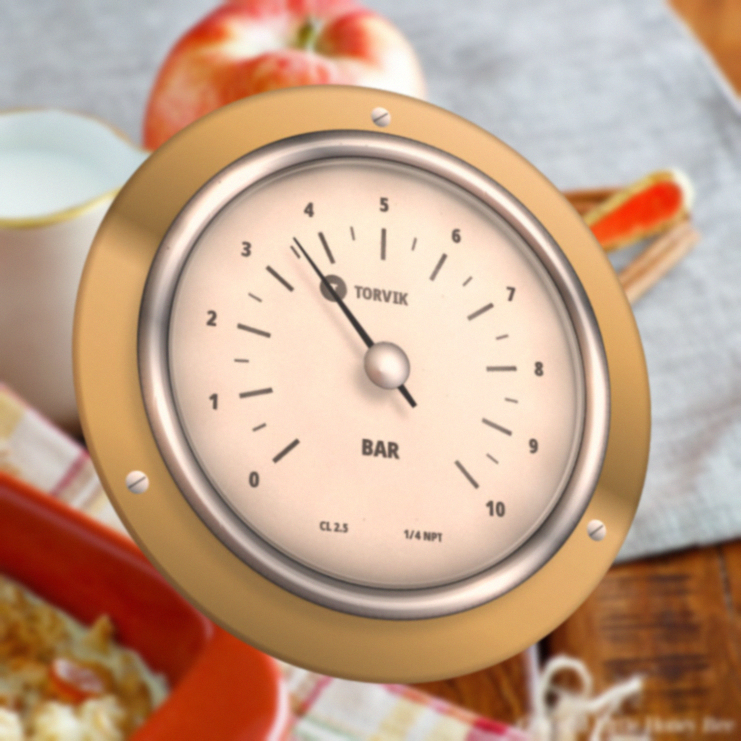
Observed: 3.5 bar
